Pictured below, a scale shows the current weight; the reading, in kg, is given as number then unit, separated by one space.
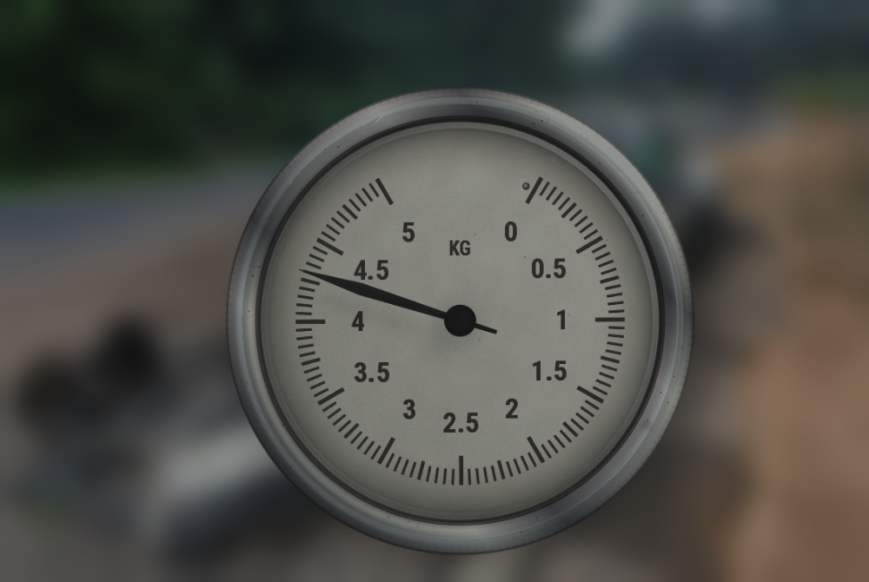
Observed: 4.3 kg
